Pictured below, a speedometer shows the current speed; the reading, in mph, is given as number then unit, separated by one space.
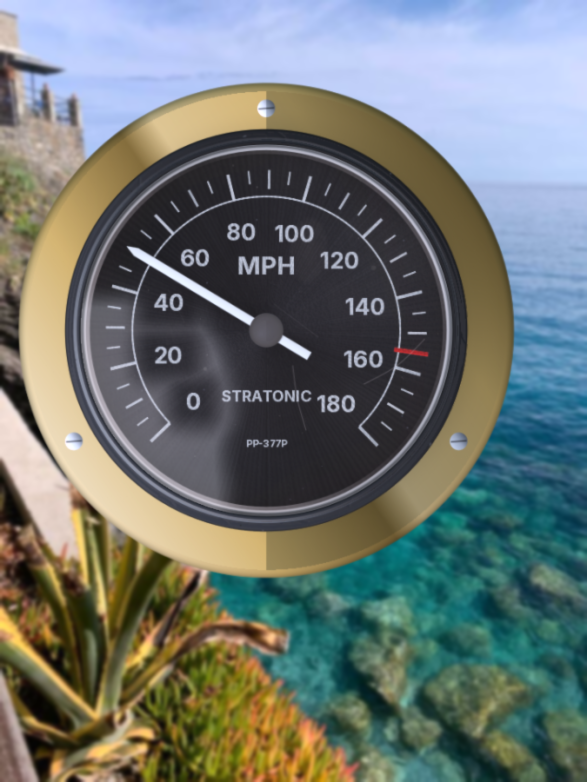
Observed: 50 mph
